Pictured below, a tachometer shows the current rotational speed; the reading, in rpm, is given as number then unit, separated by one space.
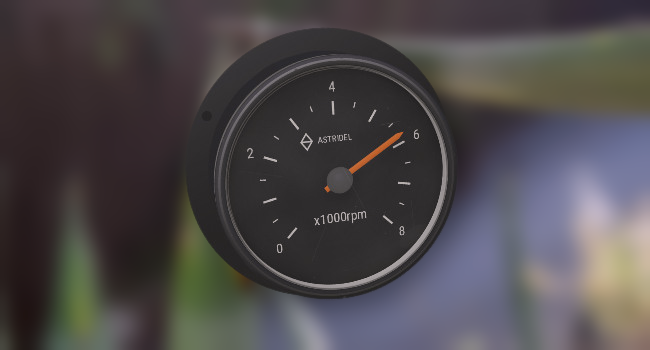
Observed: 5750 rpm
